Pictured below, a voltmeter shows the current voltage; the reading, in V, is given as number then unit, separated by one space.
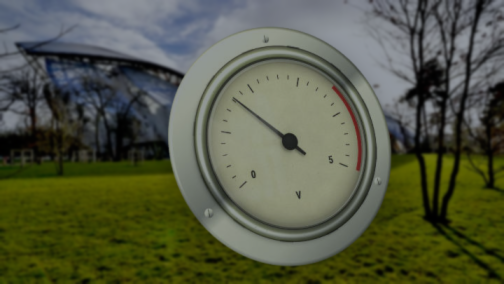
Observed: 1.6 V
